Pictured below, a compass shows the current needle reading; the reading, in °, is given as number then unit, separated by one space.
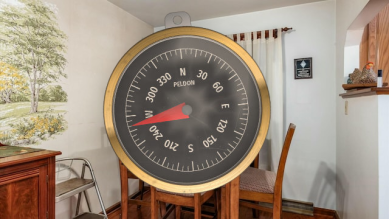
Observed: 260 °
